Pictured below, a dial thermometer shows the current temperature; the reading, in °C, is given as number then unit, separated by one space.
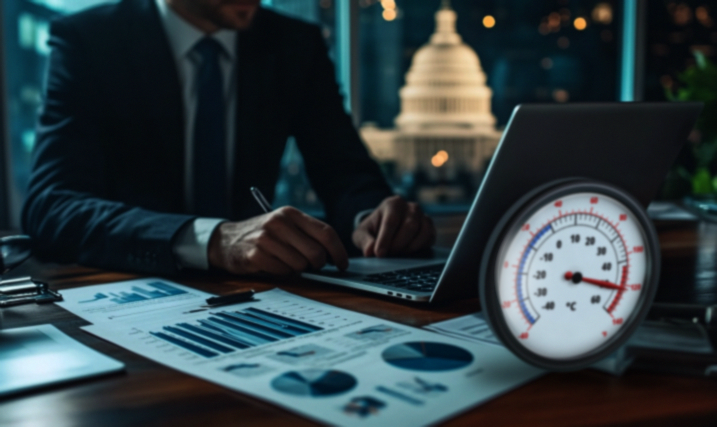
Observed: 50 °C
